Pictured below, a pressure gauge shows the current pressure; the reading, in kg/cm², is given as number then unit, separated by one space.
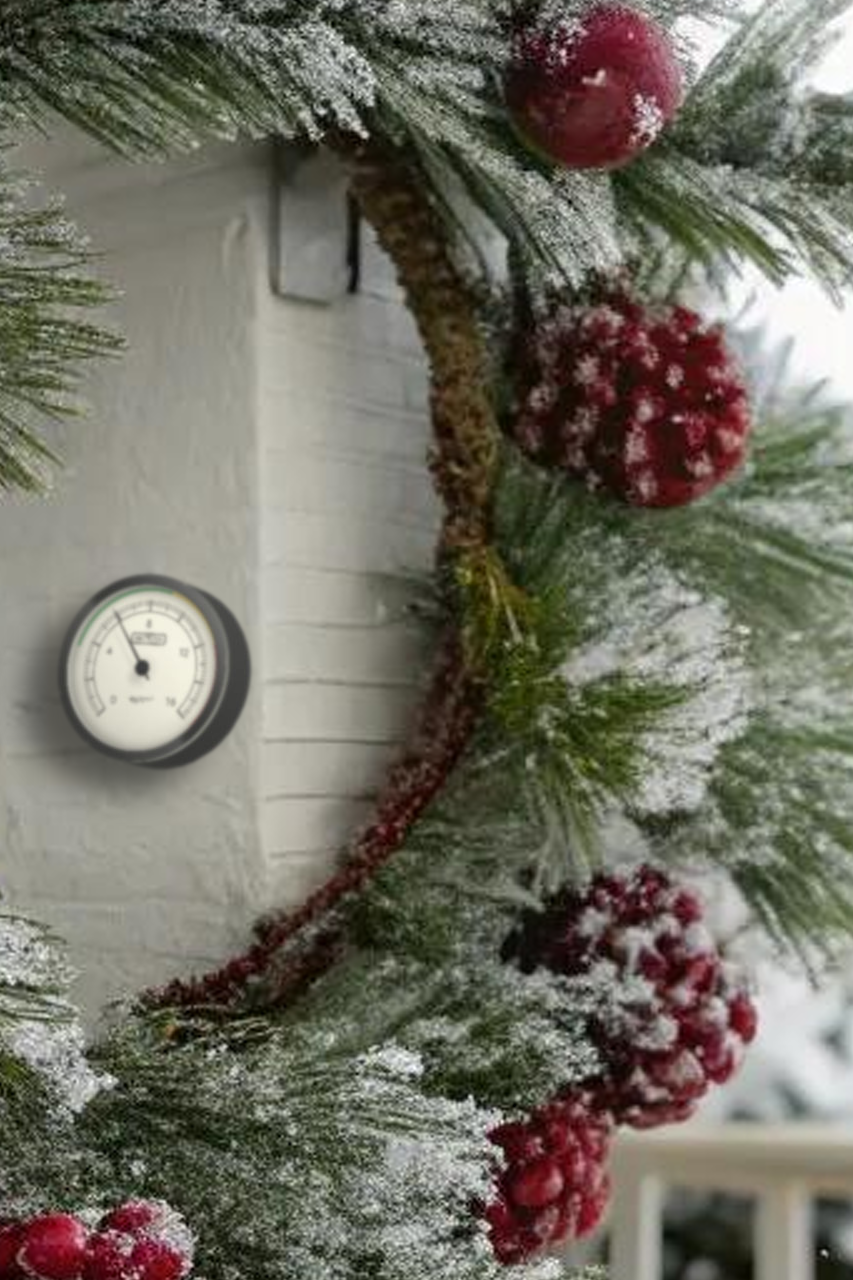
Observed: 6 kg/cm²
